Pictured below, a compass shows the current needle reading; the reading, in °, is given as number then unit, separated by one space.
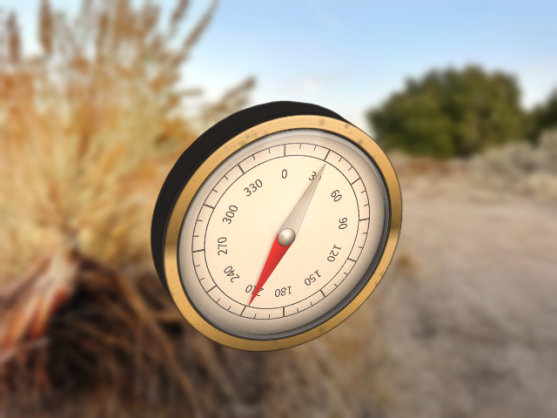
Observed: 210 °
